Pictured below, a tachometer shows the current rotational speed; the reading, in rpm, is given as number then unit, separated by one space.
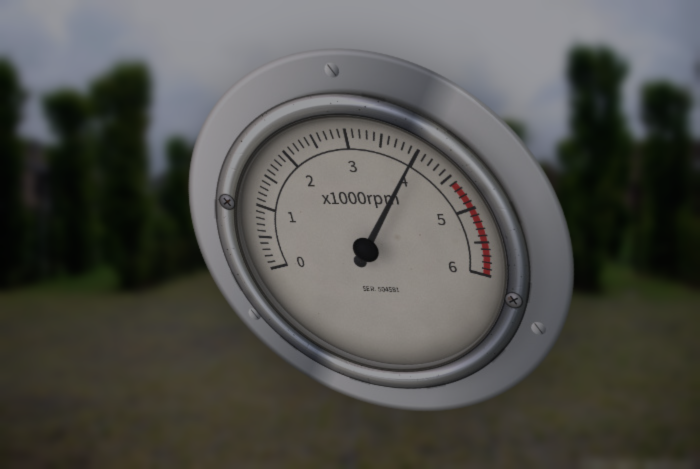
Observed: 4000 rpm
